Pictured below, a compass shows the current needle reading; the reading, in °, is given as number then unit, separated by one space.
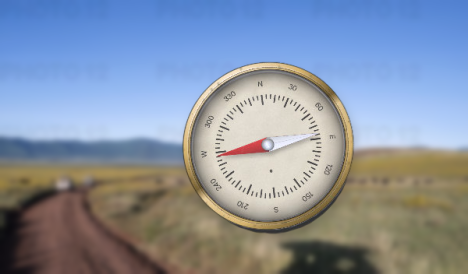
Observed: 265 °
